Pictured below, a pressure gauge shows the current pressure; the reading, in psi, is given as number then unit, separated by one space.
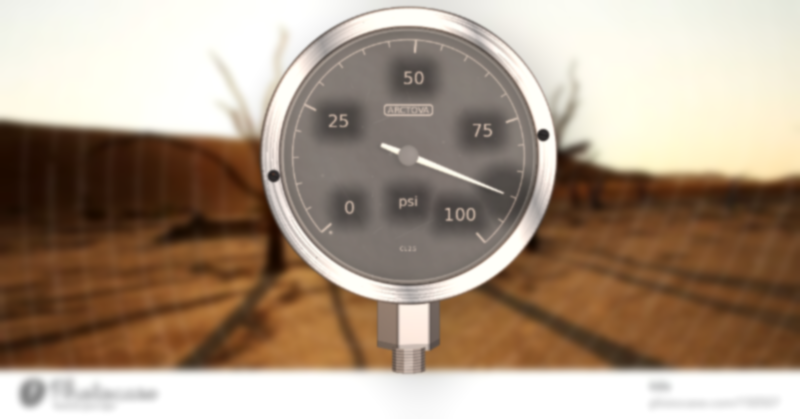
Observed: 90 psi
